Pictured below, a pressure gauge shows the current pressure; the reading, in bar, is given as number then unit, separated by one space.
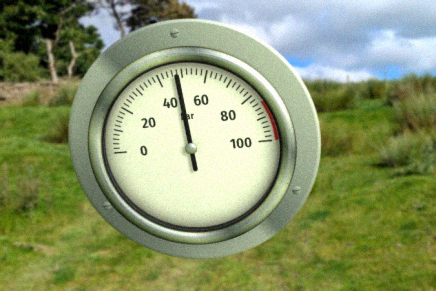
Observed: 48 bar
